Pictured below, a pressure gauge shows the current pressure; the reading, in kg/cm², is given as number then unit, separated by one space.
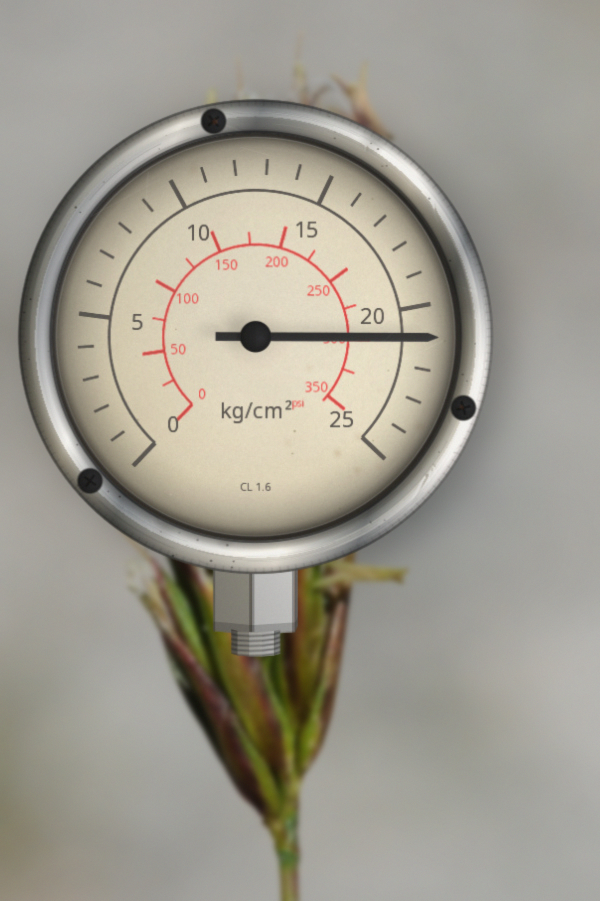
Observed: 21 kg/cm²
